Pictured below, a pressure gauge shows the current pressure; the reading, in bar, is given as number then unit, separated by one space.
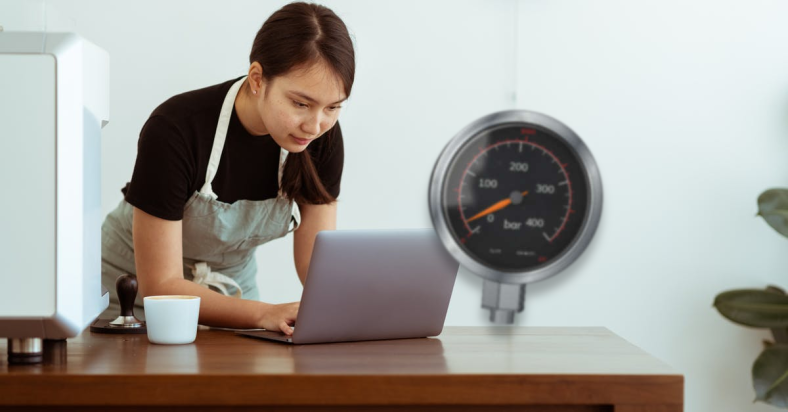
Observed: 20 bar
